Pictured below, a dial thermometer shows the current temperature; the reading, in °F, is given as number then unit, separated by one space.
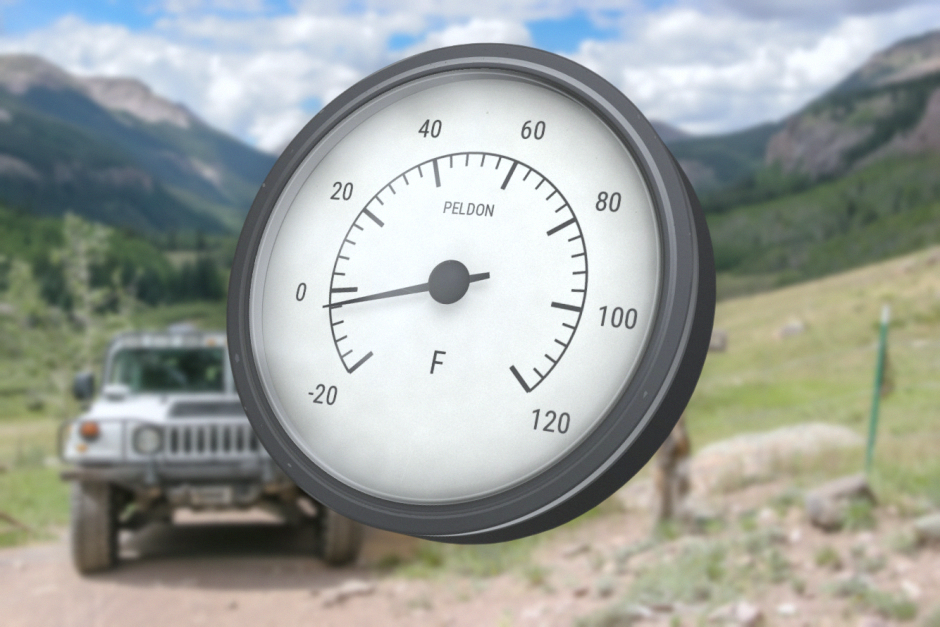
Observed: -4 °F
